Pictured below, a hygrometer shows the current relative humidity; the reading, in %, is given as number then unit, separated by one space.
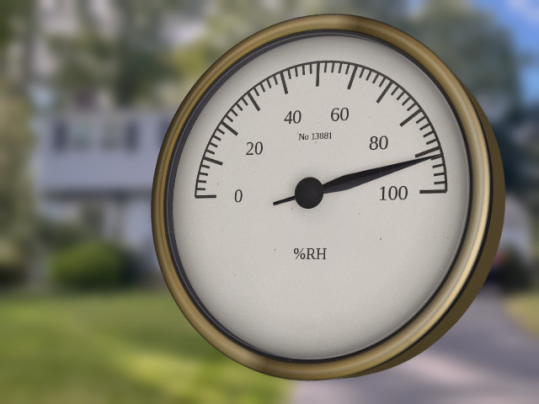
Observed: 92 %
